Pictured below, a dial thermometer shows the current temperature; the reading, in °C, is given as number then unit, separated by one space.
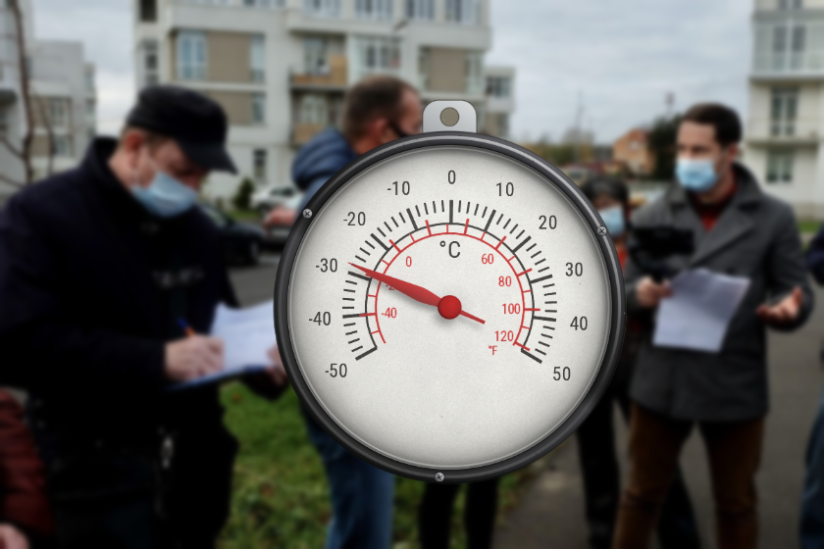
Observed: -28 °C
